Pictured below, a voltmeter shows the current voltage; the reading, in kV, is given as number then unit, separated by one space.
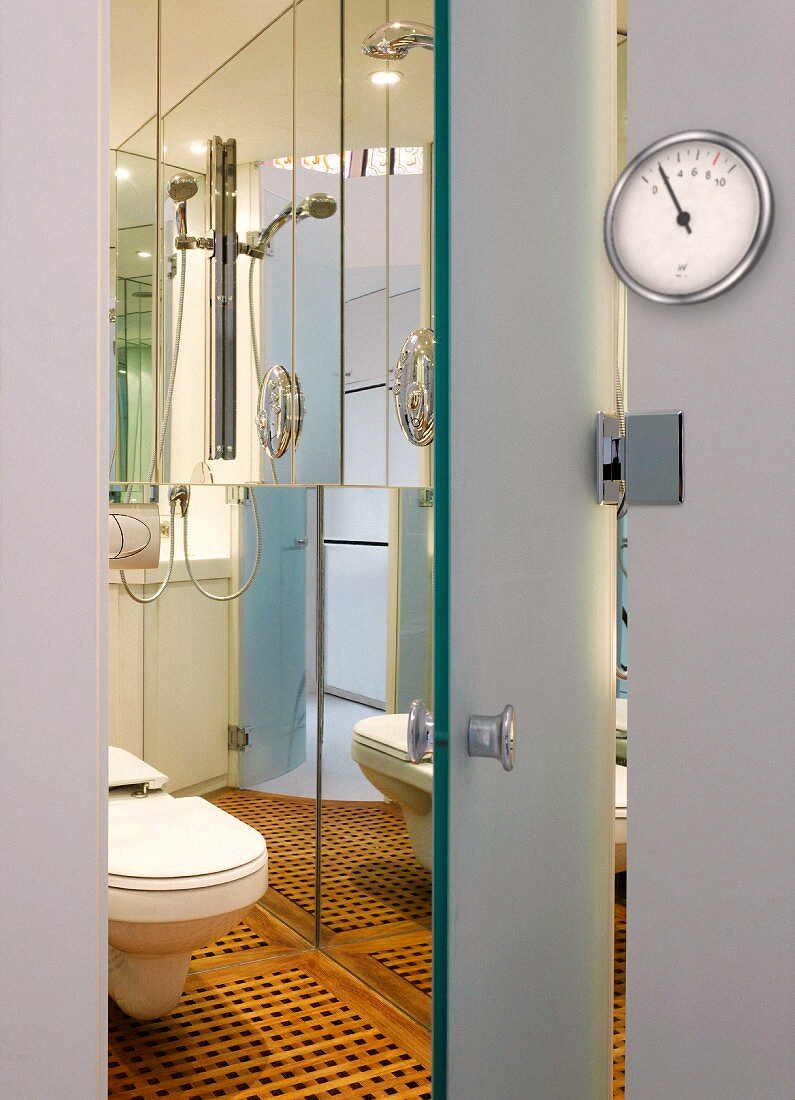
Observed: 2 kV
